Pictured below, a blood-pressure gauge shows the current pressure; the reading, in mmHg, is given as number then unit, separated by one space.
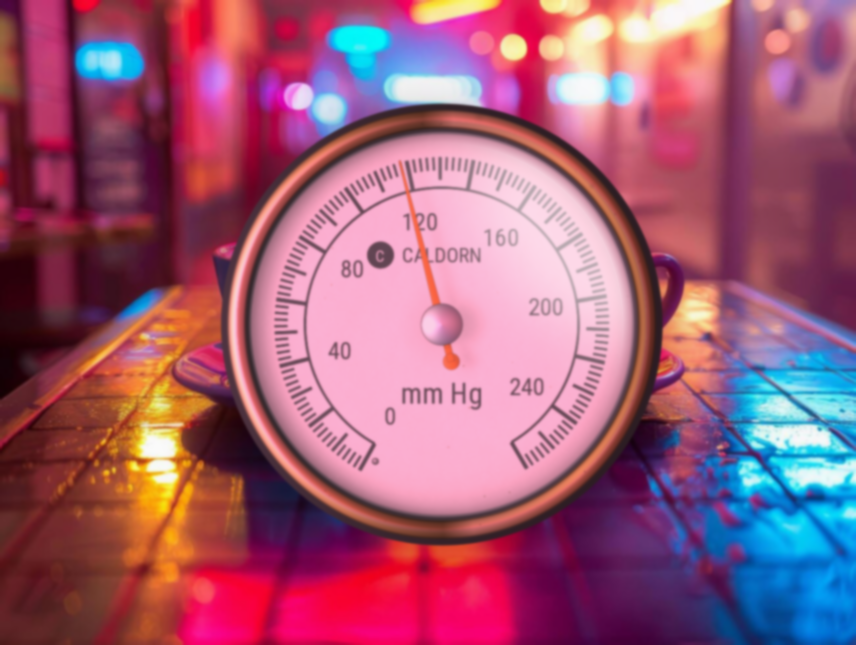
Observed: 118 mmHg
